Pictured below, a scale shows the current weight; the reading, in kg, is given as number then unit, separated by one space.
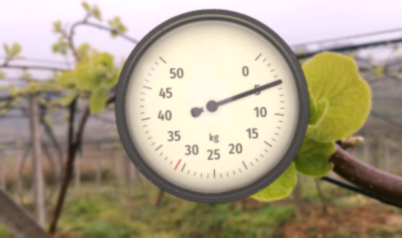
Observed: 5 kg
